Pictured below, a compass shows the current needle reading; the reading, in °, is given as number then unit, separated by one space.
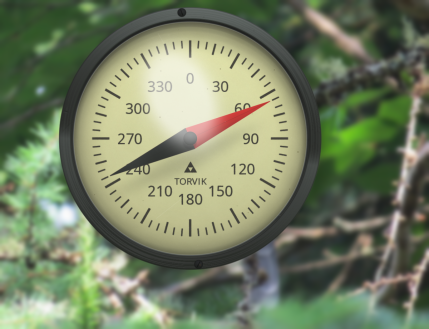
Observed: 65 °
